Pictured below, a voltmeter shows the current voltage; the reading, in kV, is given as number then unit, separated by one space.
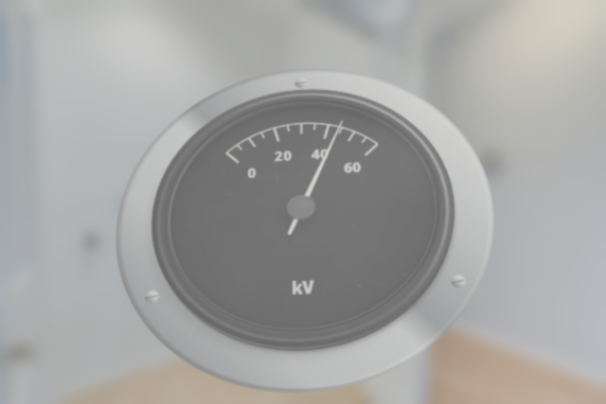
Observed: 45 kV
